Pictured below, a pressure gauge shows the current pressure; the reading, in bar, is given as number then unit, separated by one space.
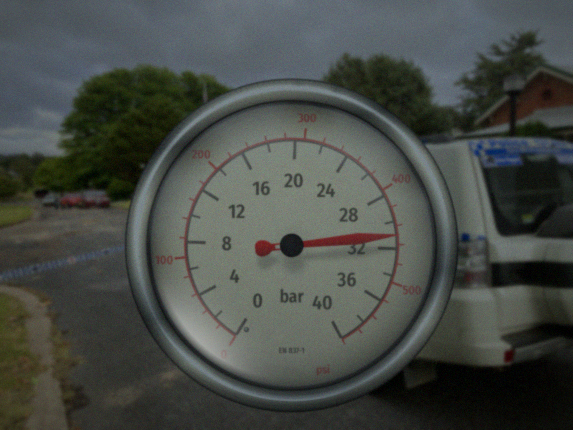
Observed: 31 bar
